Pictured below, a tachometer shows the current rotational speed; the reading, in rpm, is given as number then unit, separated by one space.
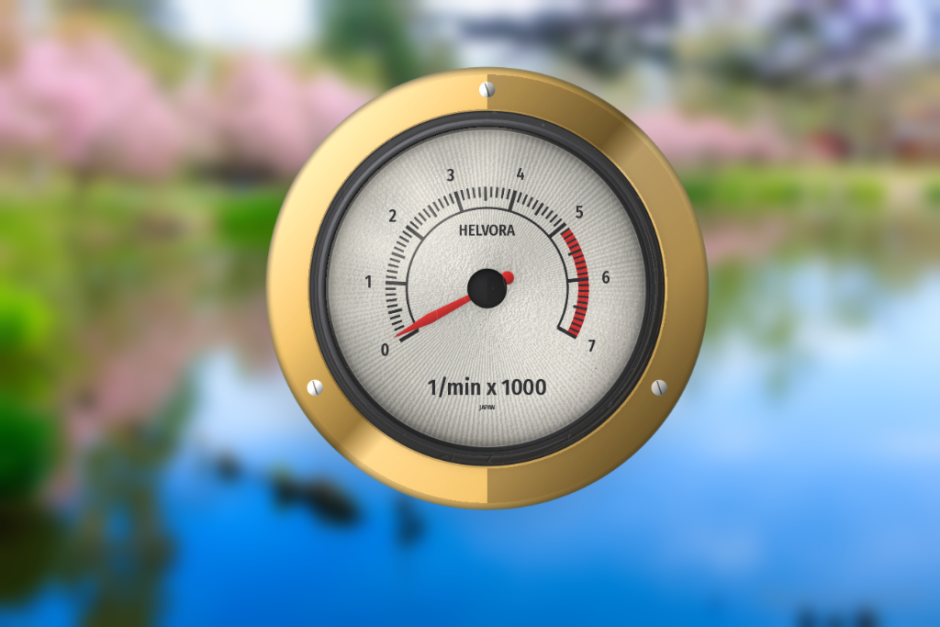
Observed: 100 rpm
